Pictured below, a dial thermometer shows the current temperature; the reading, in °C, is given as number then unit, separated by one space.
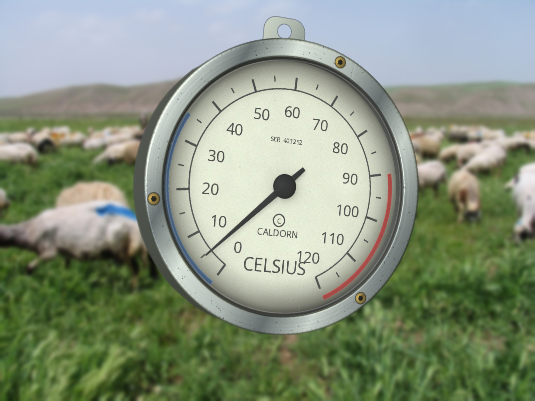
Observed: 5 °C
